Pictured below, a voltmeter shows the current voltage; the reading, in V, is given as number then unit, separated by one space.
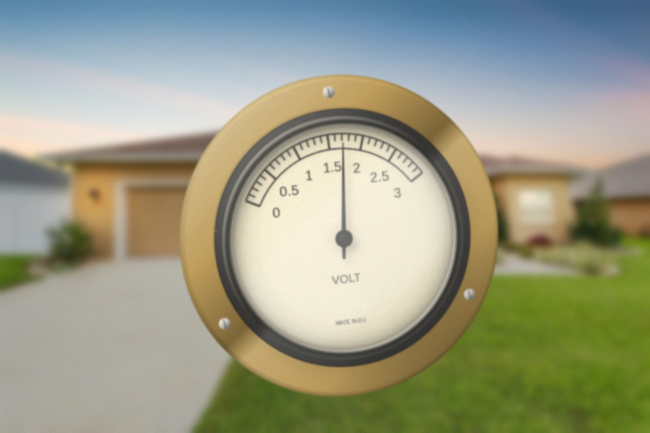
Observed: 1.7 V
